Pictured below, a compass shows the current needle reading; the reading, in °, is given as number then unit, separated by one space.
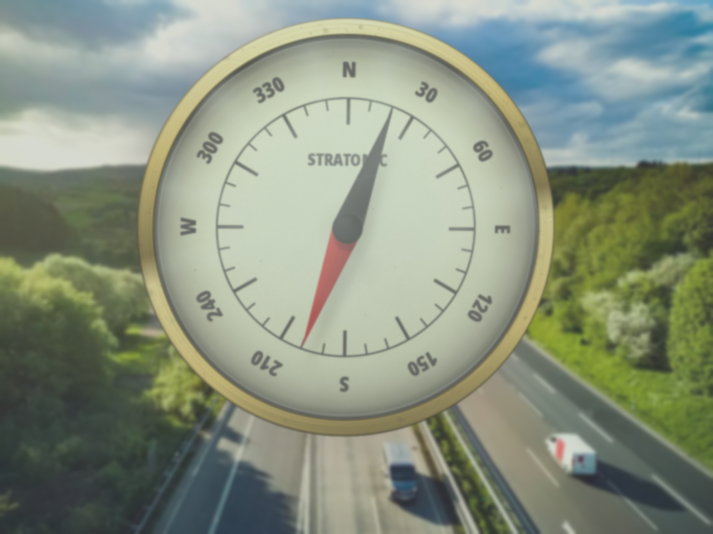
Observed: 200 °
